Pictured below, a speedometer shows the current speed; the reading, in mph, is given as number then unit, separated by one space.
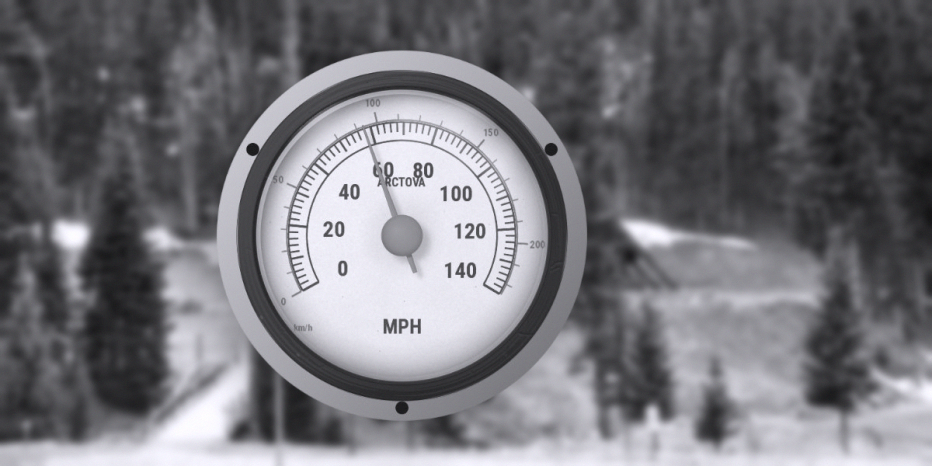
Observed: 58 mph
